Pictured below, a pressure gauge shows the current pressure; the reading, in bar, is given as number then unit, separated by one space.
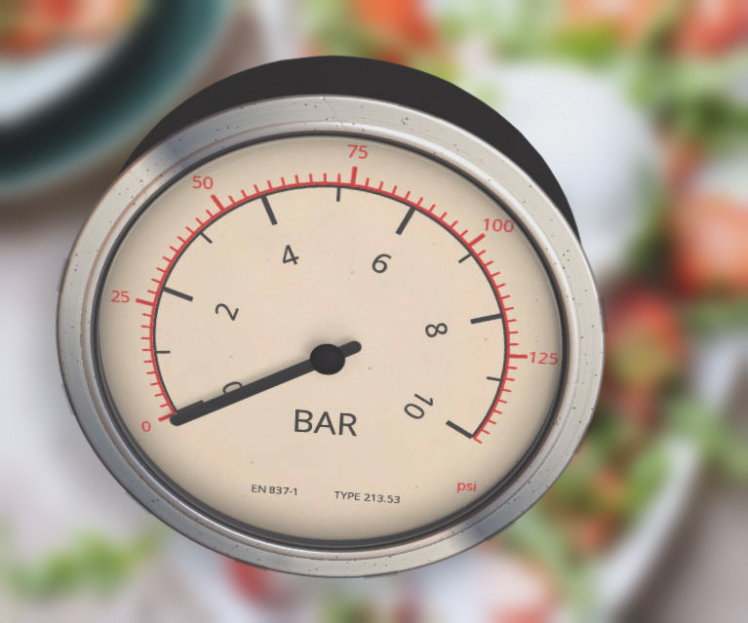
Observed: 0 bar
